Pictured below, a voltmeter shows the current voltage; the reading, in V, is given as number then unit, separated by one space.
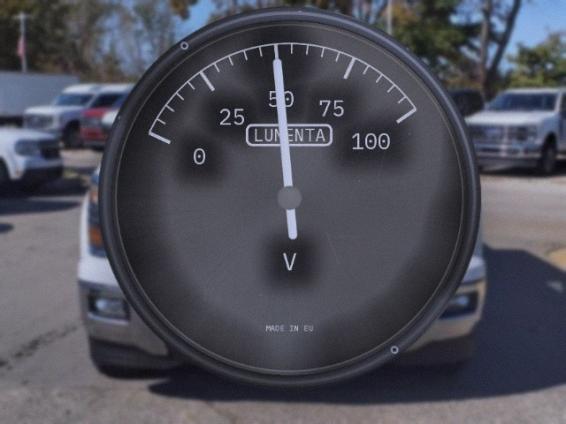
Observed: 50 V
